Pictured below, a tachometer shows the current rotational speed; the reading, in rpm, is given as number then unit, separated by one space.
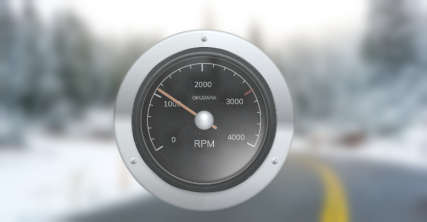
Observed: 1100 rpm
